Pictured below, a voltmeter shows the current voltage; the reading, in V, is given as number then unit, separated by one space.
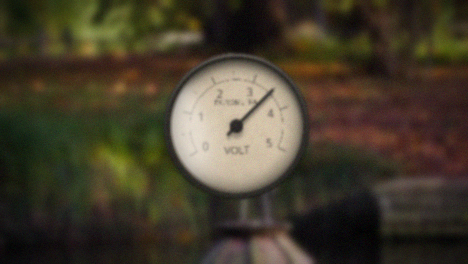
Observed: 3.5 V
